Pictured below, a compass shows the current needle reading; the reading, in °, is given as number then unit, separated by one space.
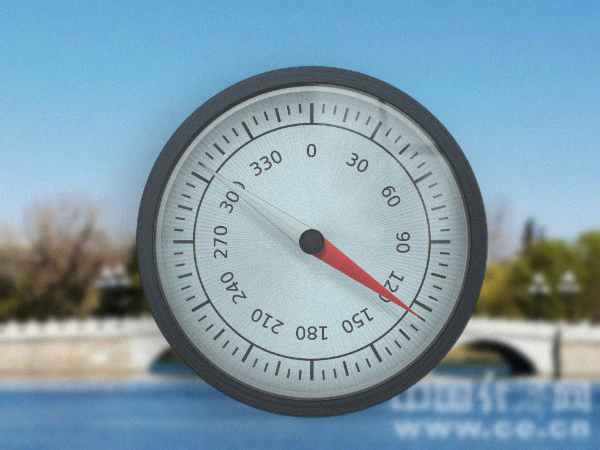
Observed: 125 °
